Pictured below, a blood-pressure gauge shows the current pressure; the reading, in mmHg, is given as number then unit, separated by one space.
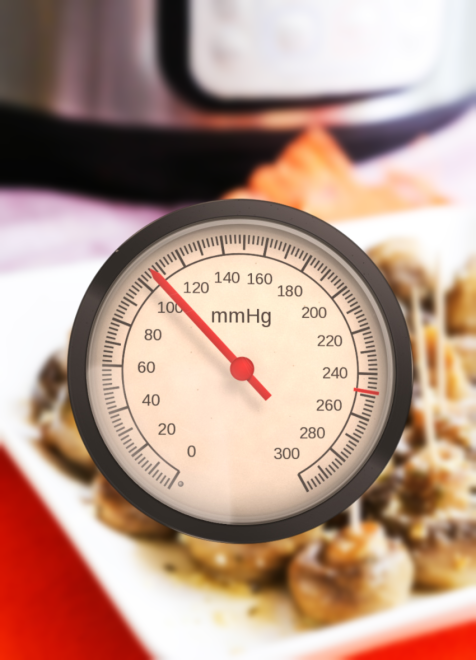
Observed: 106 mmHg
